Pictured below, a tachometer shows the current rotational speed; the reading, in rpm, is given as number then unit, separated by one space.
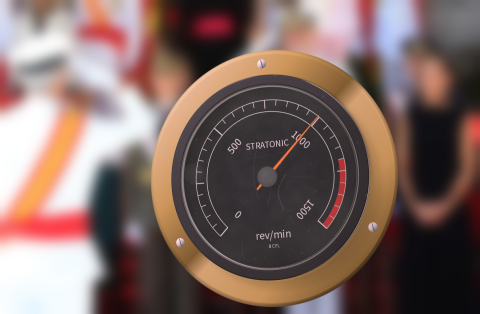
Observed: 1000 rpm
